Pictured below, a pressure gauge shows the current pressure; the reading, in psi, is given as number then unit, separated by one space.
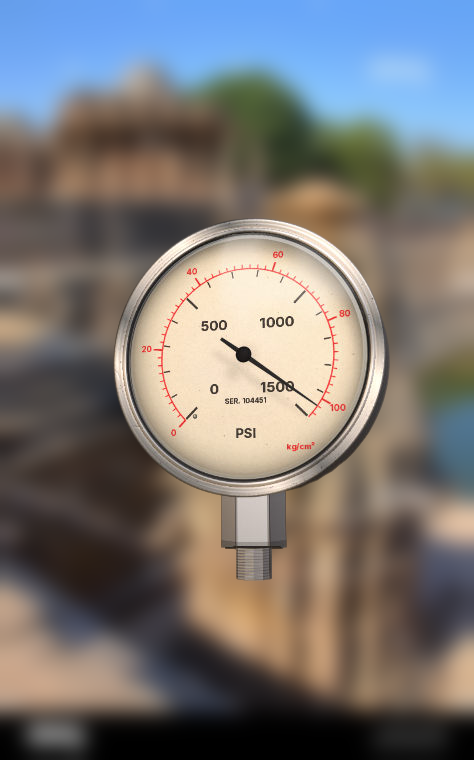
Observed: 1450 psi
